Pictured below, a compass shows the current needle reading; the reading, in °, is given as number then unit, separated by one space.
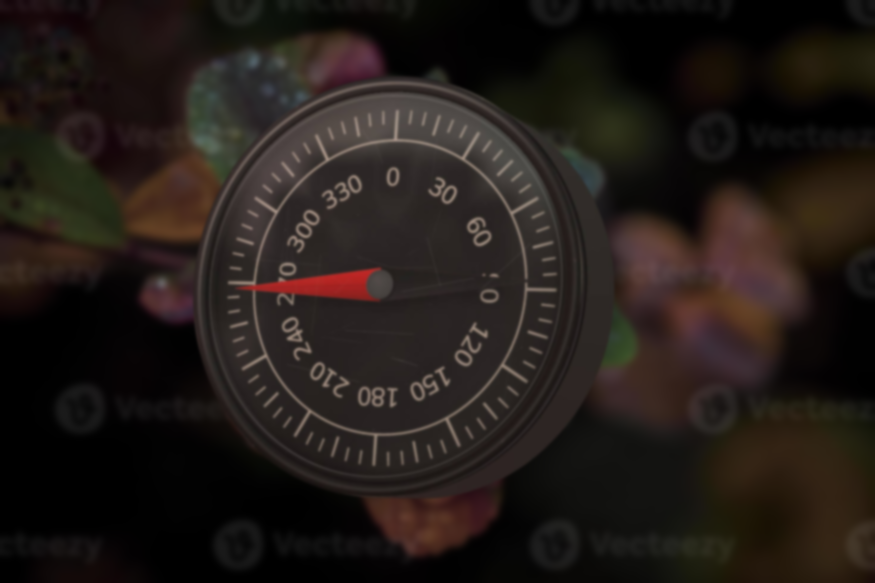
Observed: 267.5 °
